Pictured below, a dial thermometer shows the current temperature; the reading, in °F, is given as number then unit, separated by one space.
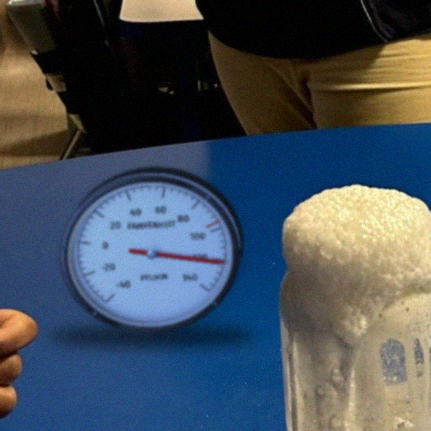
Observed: 120 °F
